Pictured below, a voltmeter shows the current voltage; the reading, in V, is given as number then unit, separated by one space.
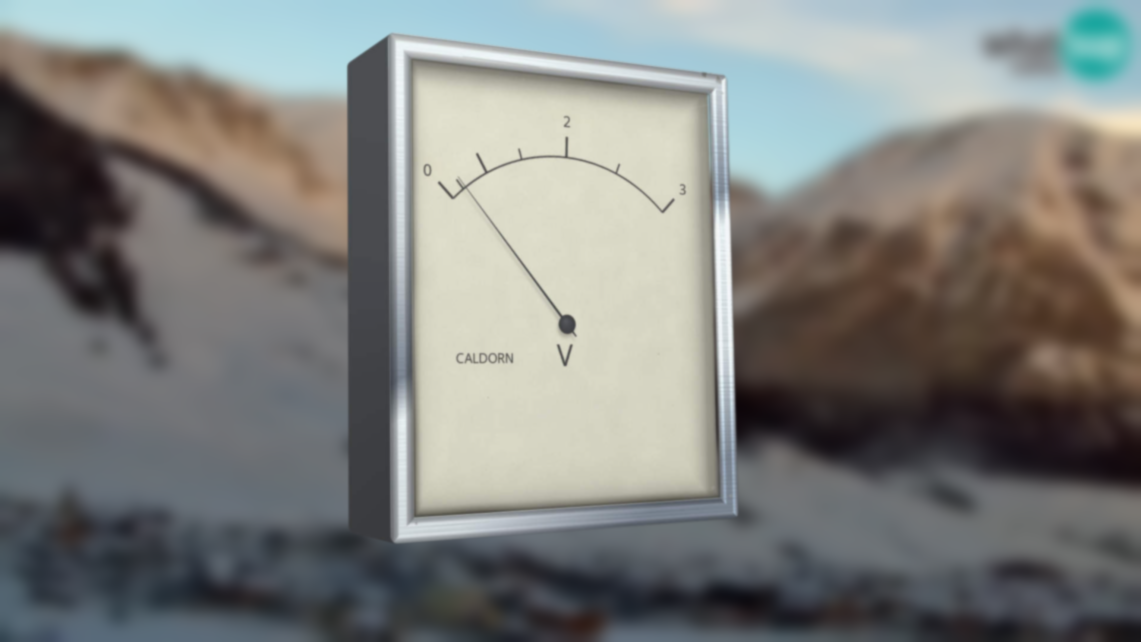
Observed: 0.5 V
